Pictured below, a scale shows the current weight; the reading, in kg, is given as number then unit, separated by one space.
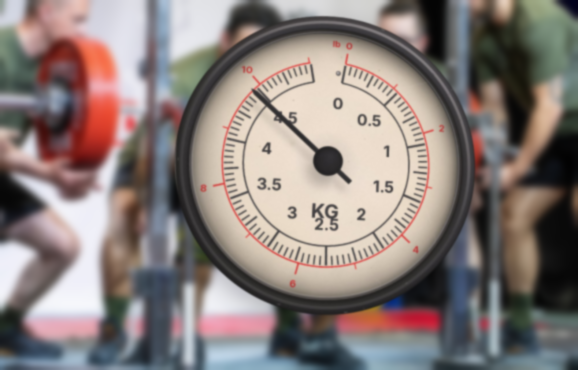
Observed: 4.45 kg
